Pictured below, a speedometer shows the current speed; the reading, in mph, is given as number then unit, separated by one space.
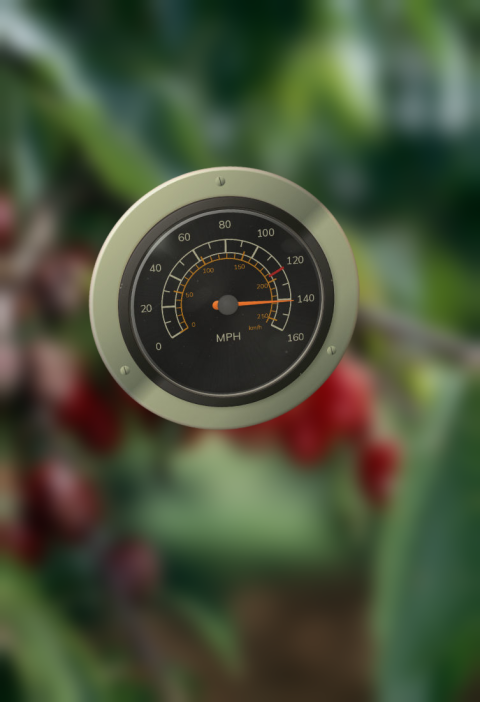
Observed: 140 mph
